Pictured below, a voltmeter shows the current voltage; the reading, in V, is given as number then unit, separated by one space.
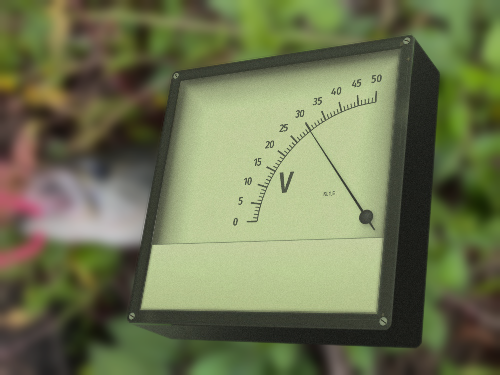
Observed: 30 V
